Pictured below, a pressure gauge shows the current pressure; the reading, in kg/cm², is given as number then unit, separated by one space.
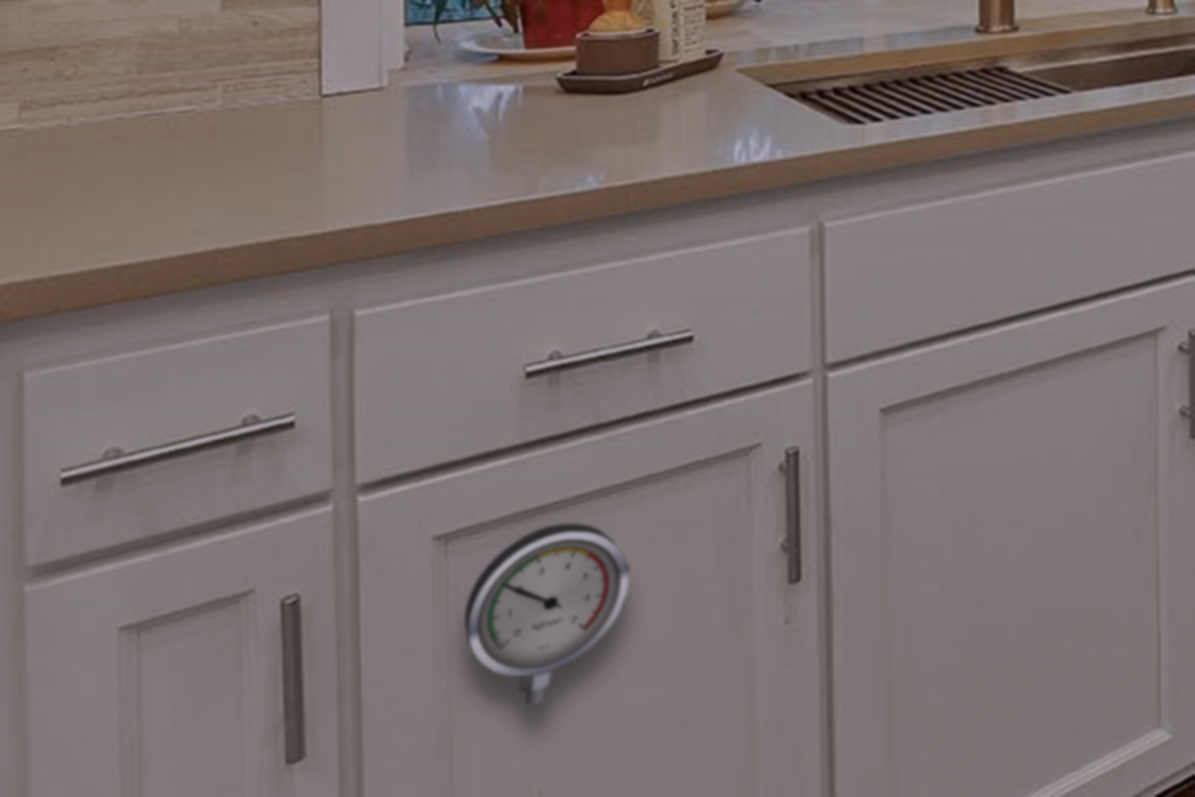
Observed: 2 kg/cm²
